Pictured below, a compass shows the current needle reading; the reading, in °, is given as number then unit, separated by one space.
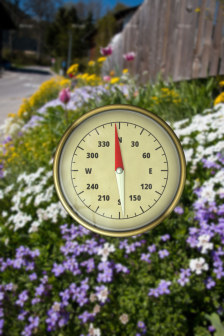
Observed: 355 °
